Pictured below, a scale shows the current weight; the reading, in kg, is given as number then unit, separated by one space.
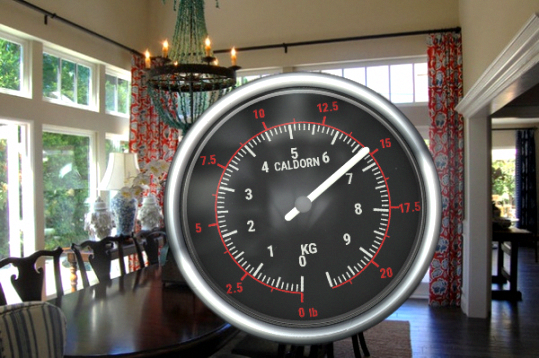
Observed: 6.7 kg
